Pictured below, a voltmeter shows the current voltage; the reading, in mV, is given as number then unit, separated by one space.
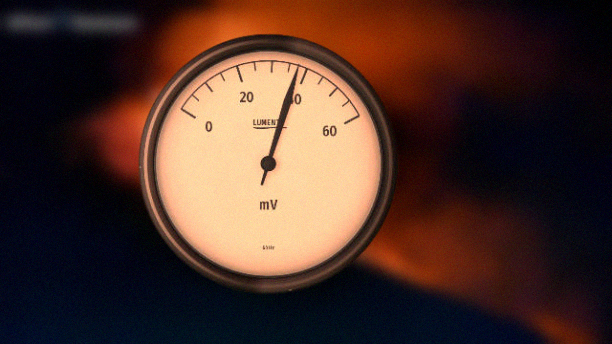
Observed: 37.5 mV
